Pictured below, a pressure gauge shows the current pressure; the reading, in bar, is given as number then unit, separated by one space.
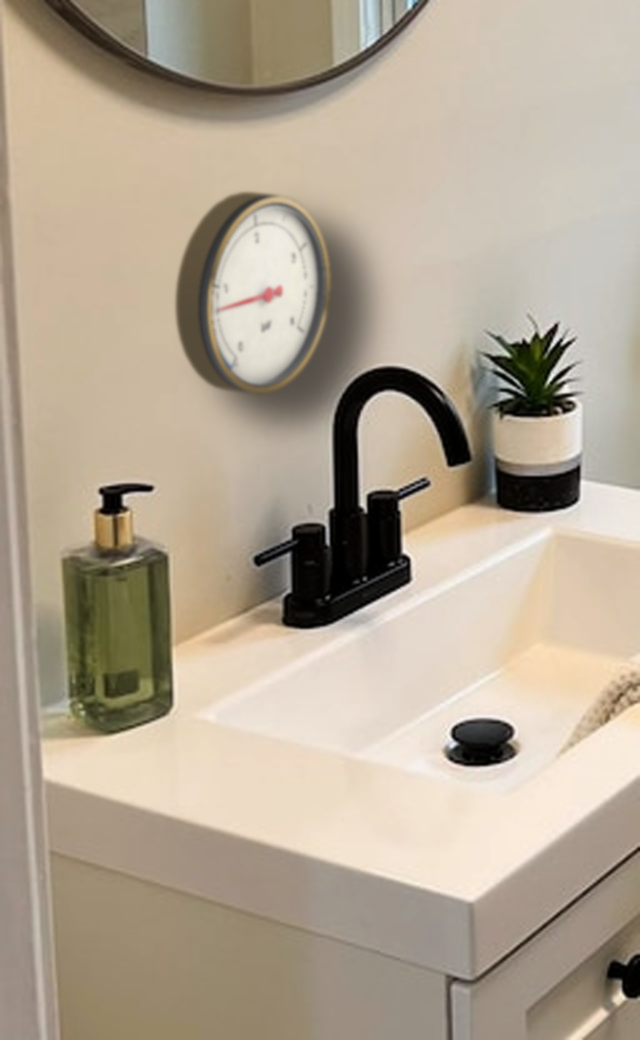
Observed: 0.75 bar
